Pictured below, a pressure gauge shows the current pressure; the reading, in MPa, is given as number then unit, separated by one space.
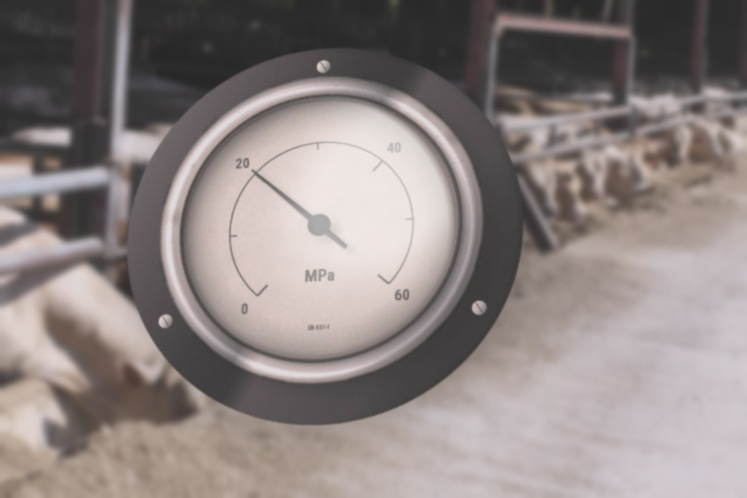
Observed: 20 MPa
